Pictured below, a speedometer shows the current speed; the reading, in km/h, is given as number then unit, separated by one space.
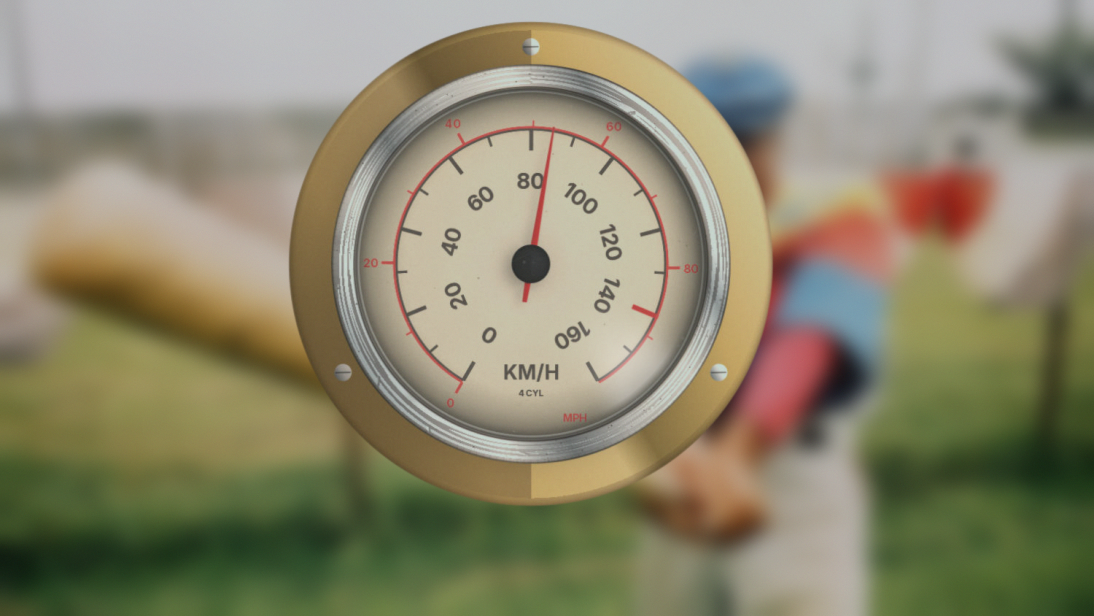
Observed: 85 km/h
